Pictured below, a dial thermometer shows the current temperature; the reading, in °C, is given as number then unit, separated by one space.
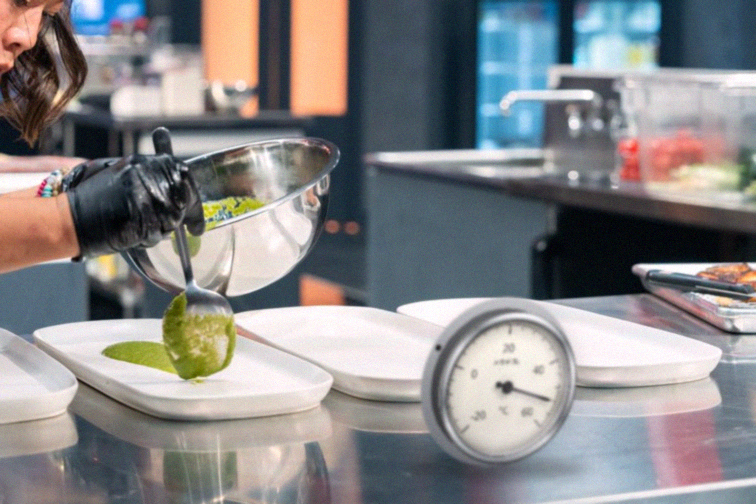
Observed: 52 °C
